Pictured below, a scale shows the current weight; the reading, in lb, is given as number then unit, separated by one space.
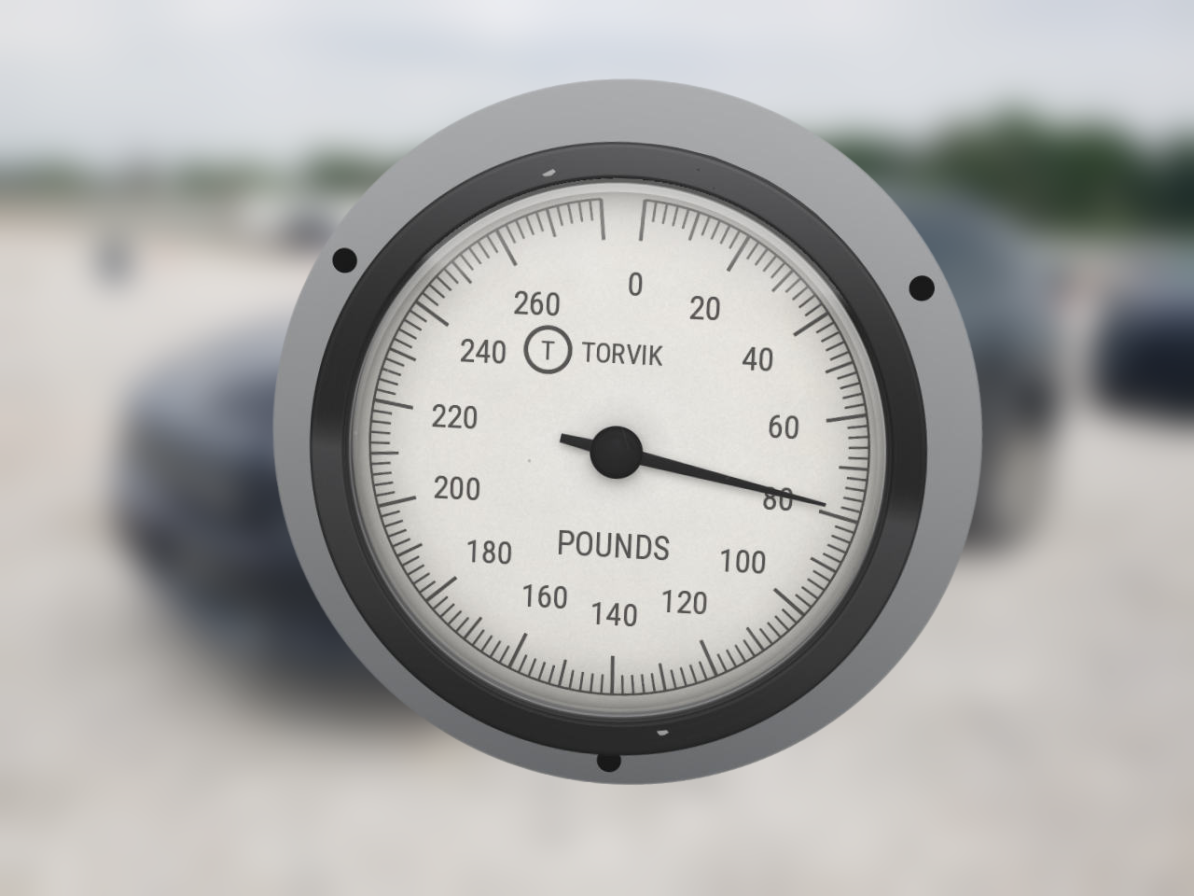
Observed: 78 lb
